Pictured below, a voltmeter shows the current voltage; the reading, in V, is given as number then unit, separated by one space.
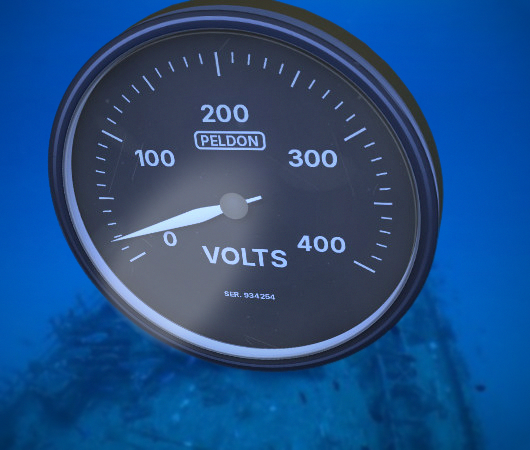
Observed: 20 V
